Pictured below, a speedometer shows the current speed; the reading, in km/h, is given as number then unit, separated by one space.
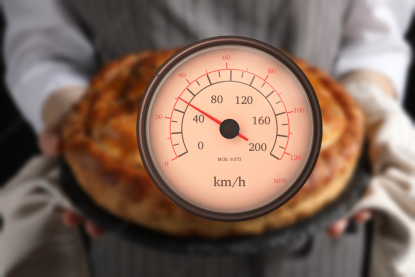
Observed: 50 km/h
